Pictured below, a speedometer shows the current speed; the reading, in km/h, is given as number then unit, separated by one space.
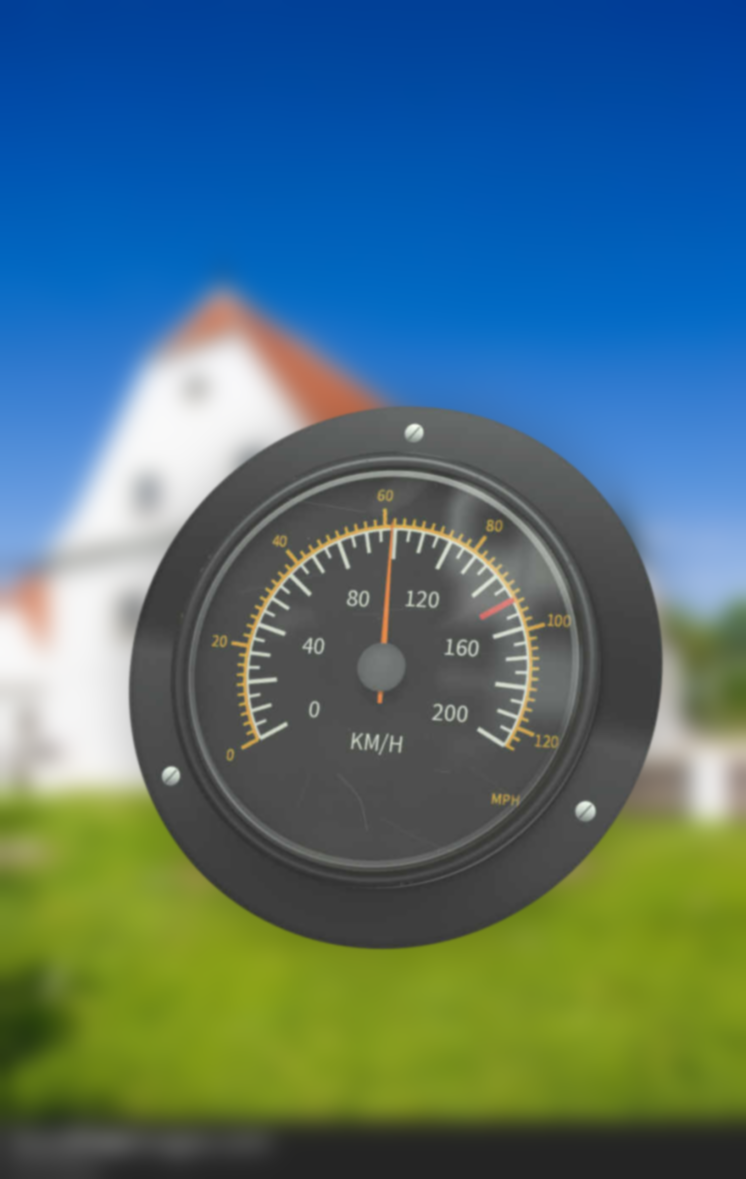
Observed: 100 km/h
